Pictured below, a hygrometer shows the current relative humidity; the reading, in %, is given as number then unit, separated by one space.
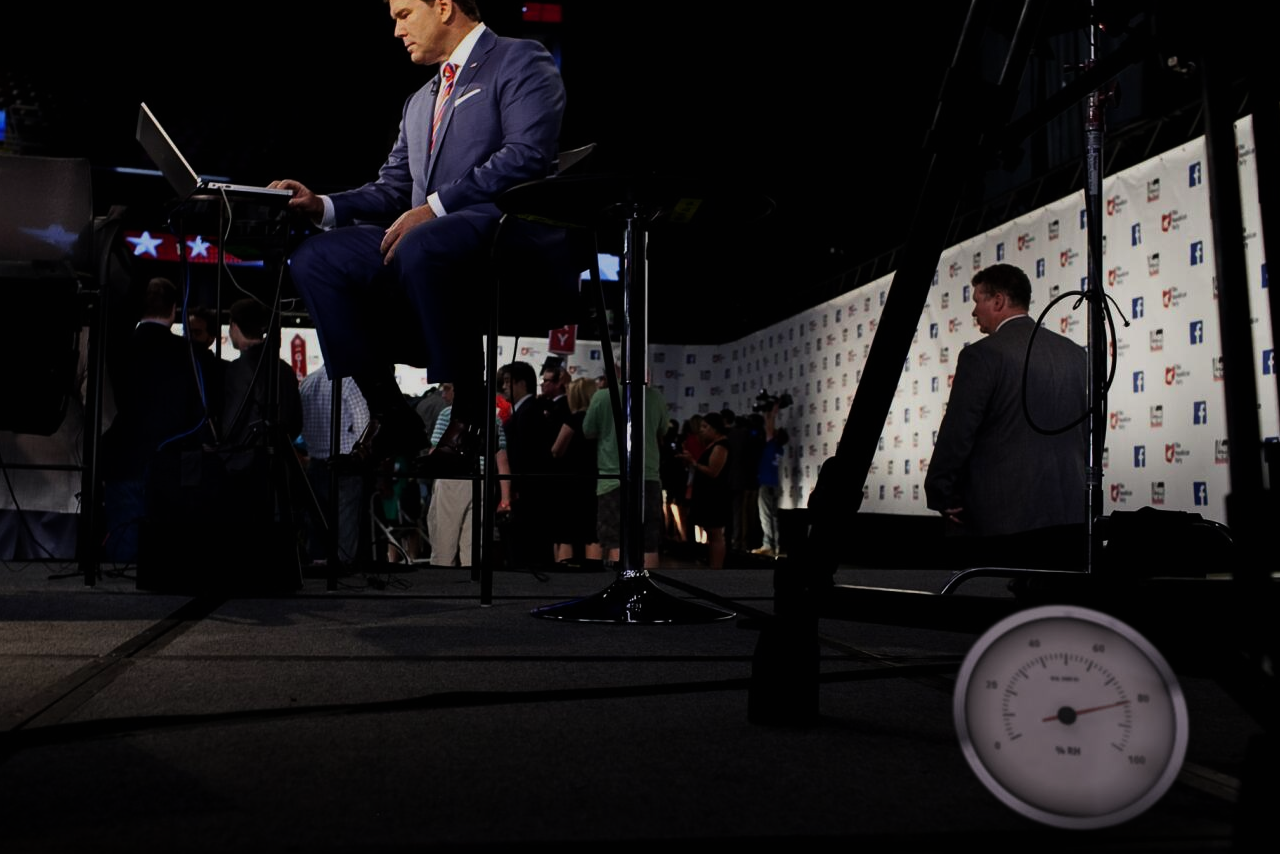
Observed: 80 %
